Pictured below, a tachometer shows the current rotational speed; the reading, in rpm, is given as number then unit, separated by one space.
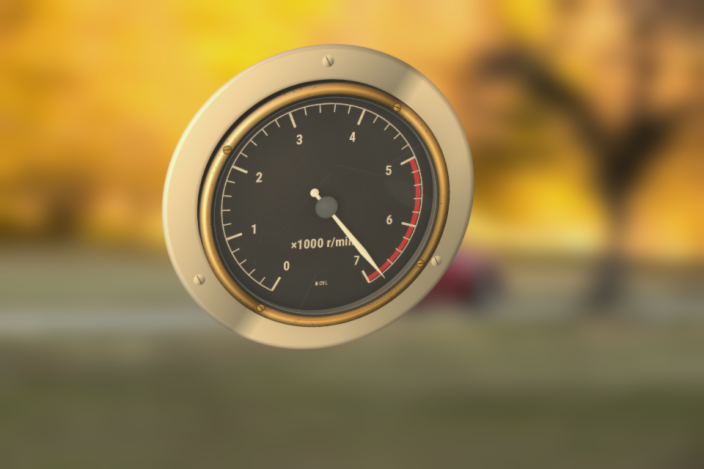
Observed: 6800 rpm
